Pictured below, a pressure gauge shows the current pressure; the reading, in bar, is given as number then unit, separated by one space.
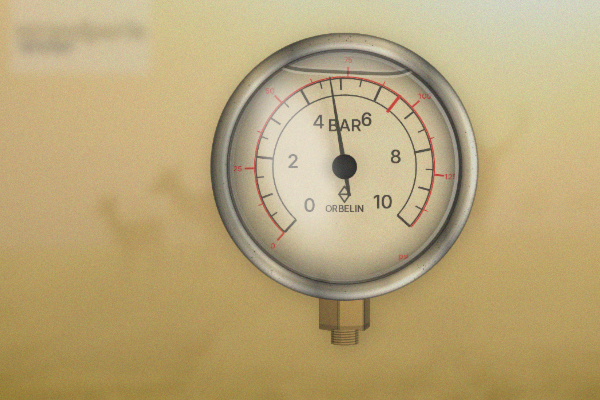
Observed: 4.75 bar
